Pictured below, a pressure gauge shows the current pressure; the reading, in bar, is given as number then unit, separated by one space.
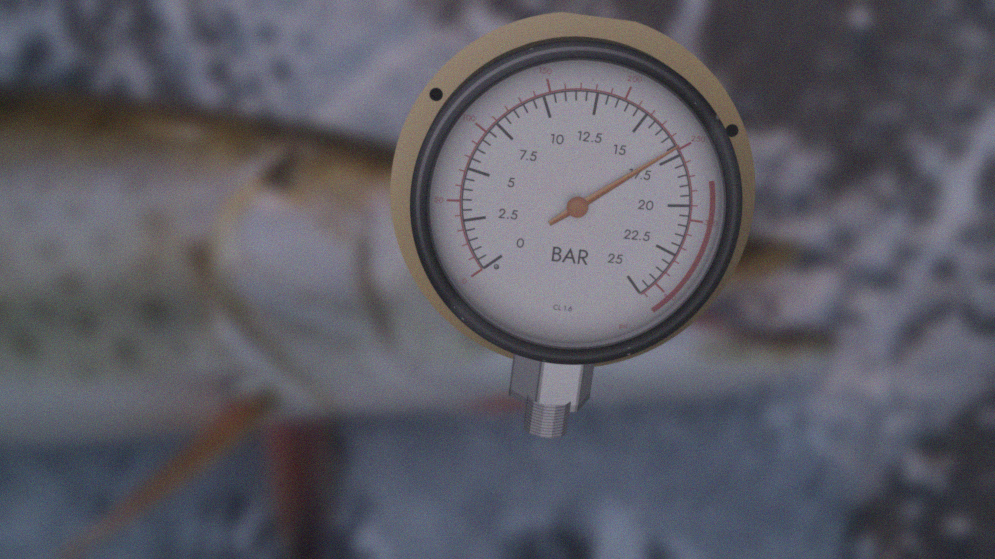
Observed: 17 bar
